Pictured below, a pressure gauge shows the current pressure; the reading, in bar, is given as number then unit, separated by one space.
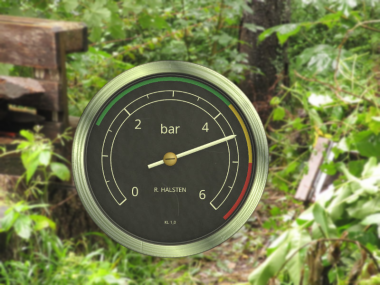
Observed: 4.5 bar
